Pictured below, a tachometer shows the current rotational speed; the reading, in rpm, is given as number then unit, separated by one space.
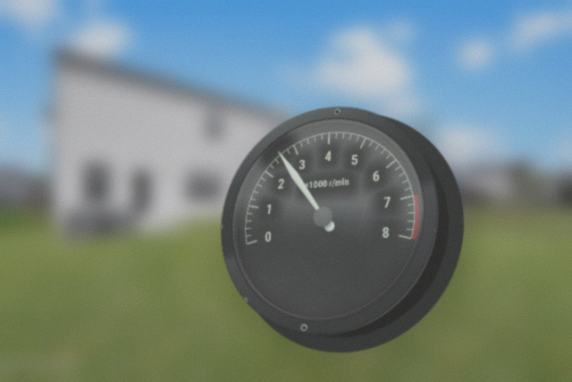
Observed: 2600 rpm
